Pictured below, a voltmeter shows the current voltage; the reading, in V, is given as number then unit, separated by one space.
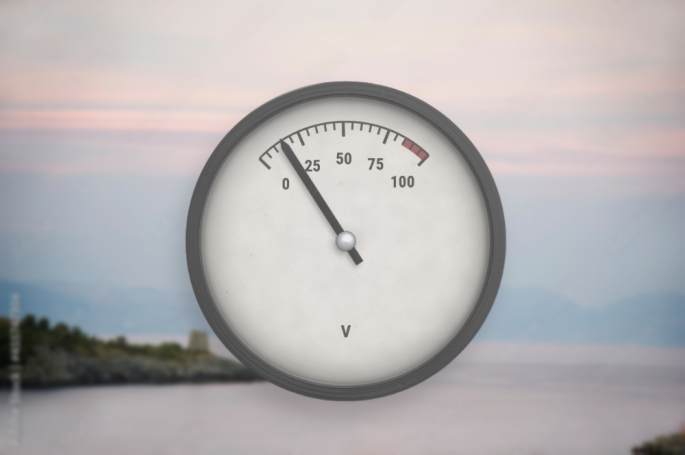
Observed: 15 V
